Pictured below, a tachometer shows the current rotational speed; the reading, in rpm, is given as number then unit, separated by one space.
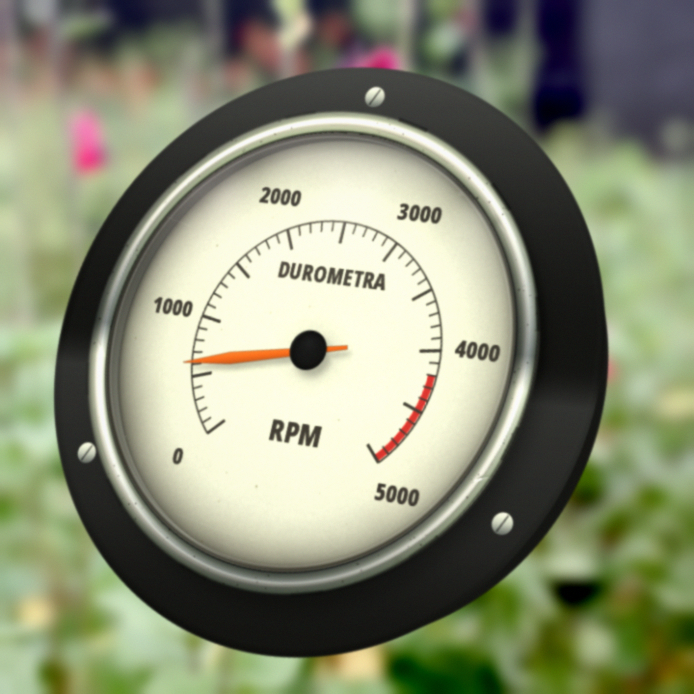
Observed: 600 rpm
